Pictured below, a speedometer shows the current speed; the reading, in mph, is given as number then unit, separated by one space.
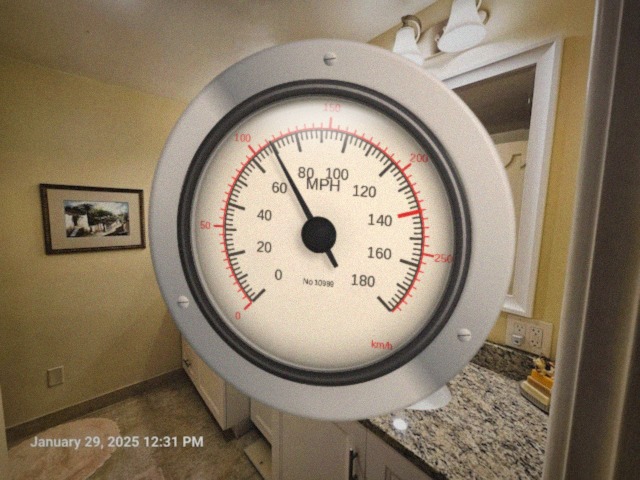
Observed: 70 mph
